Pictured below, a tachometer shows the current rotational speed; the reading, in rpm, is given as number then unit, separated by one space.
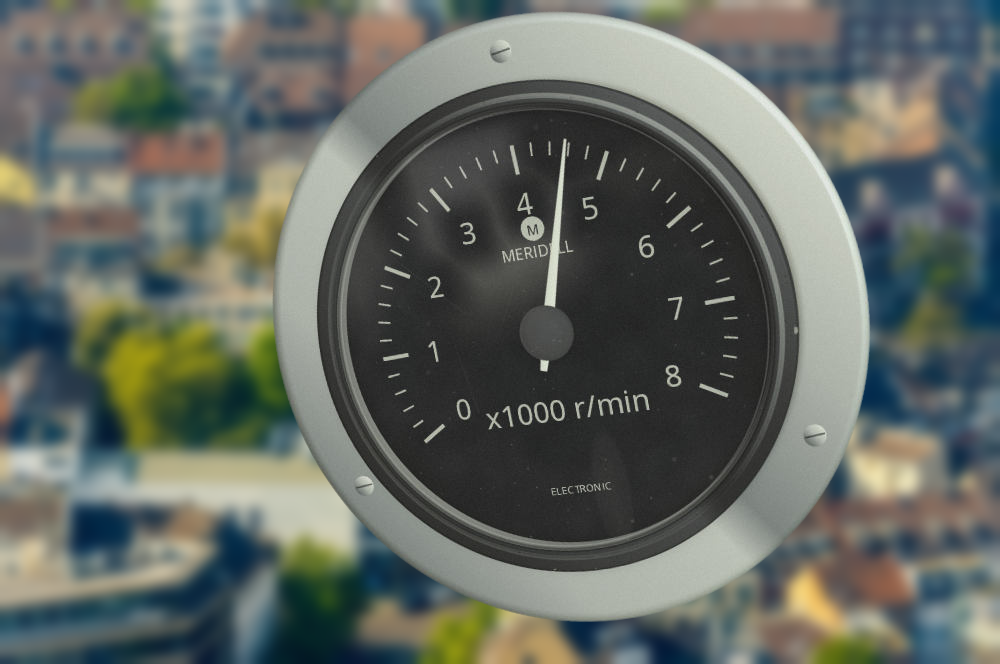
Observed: 4600 rpm
